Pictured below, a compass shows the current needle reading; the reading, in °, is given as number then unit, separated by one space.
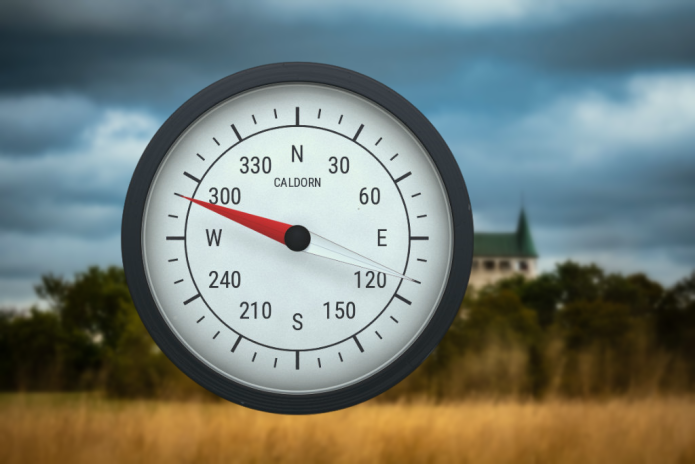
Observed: 290 °
